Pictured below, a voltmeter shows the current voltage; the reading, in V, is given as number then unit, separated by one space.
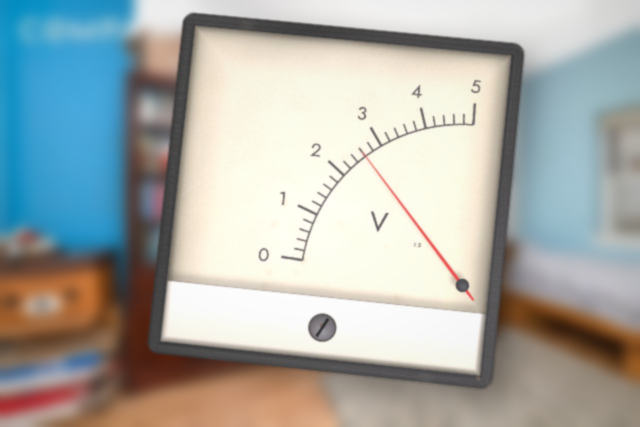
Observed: 2.6 V
